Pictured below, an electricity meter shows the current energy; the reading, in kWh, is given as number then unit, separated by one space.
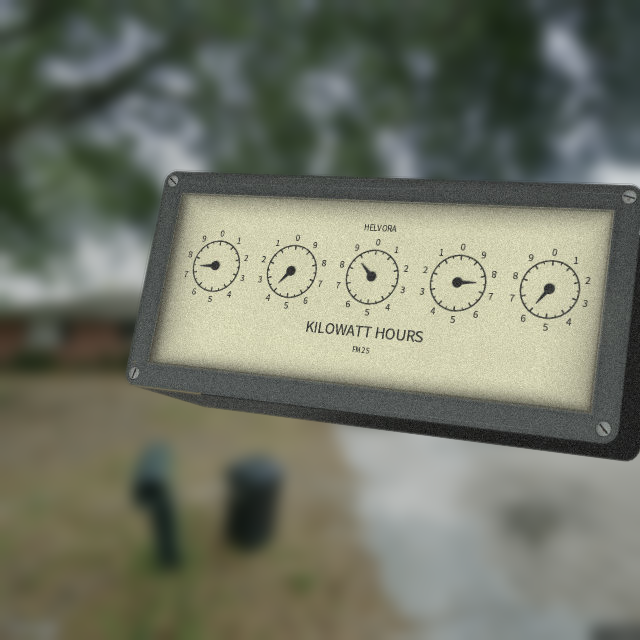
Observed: 73876 kWh
